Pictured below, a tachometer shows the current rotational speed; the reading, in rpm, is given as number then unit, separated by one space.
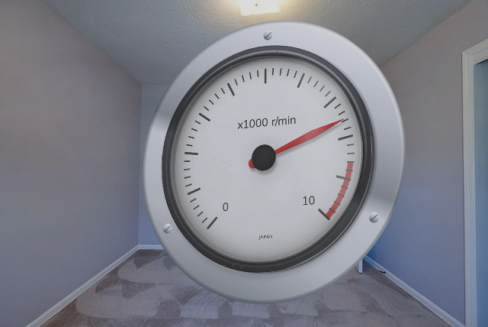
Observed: 7600 rpm
